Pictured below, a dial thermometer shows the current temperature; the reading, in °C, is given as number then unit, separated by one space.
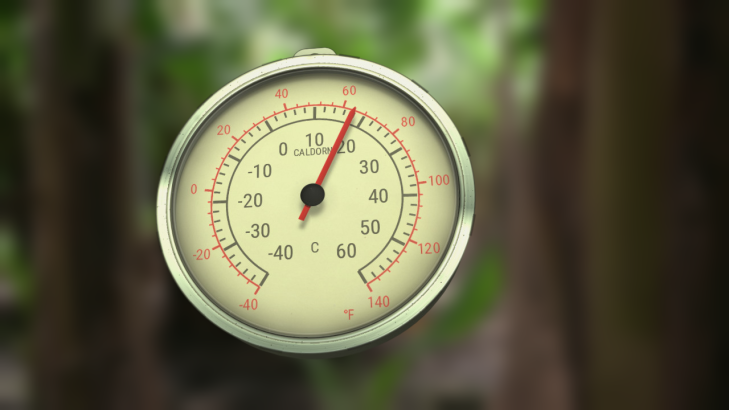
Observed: 18 °C
